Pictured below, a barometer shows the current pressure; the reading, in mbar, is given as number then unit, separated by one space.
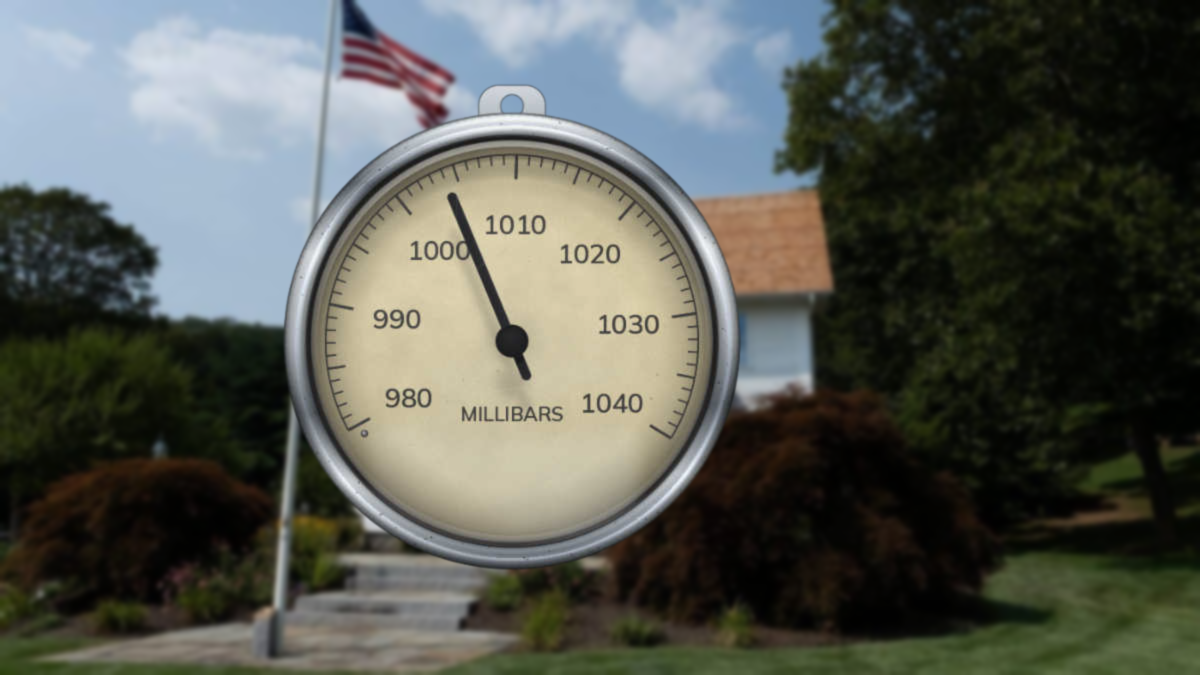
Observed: 1004 mbar
